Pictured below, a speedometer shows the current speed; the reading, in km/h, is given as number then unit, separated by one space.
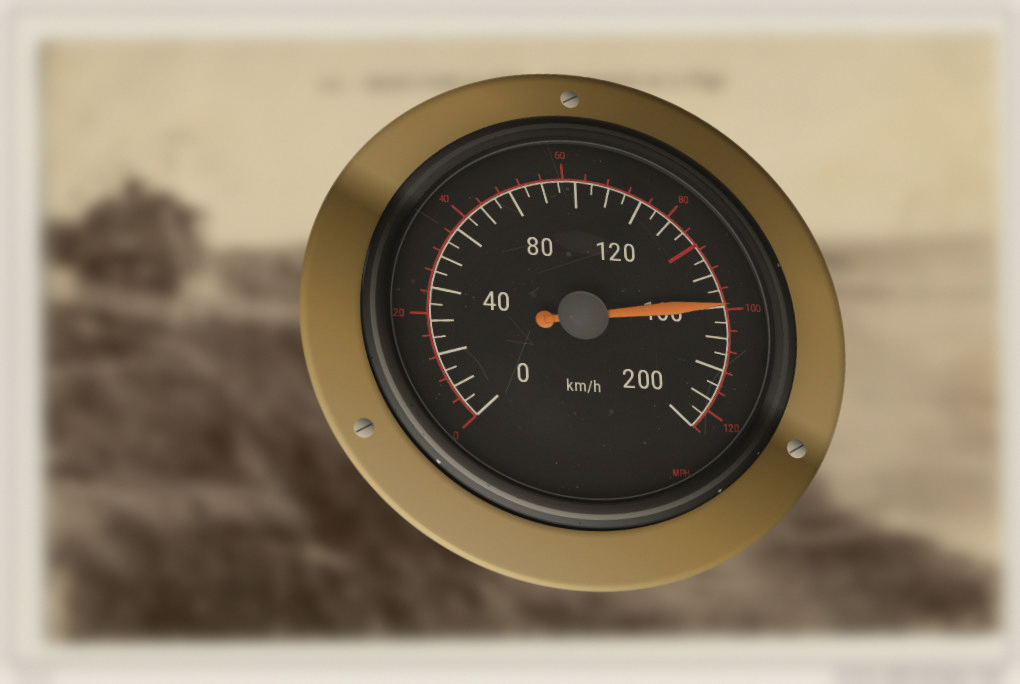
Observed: 160 km/h
